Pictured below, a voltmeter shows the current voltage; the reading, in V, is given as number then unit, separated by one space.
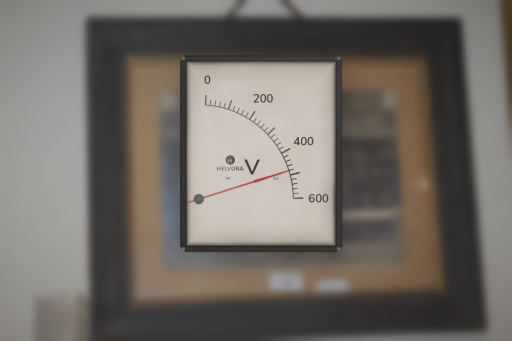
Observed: 480 V
